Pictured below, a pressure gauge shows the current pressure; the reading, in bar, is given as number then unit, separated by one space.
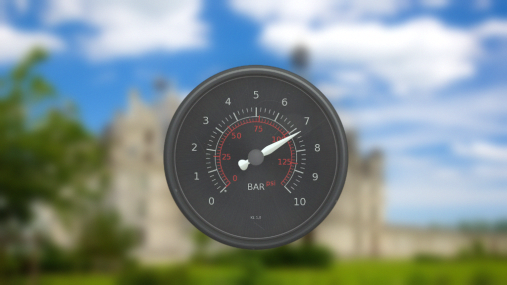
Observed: 7.2 bar
